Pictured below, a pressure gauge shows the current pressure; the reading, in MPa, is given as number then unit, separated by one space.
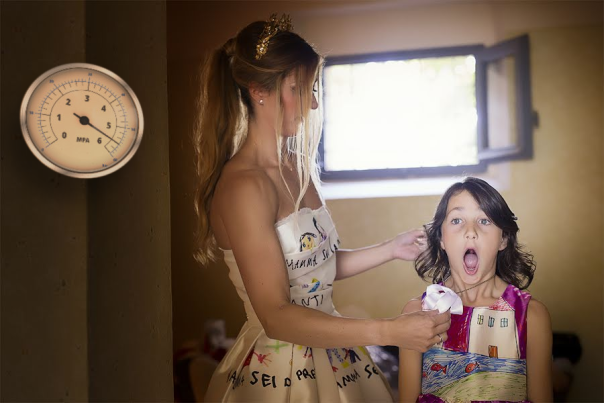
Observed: 5.6 MPa
